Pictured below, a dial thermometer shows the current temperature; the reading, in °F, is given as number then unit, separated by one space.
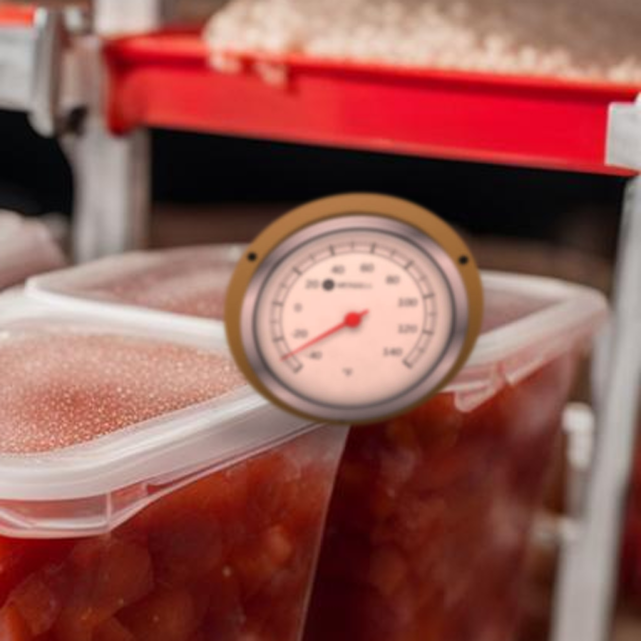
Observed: -30 °F
